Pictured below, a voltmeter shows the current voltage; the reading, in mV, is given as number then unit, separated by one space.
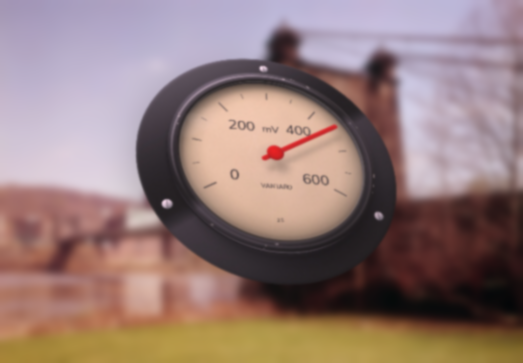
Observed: 450 mV
